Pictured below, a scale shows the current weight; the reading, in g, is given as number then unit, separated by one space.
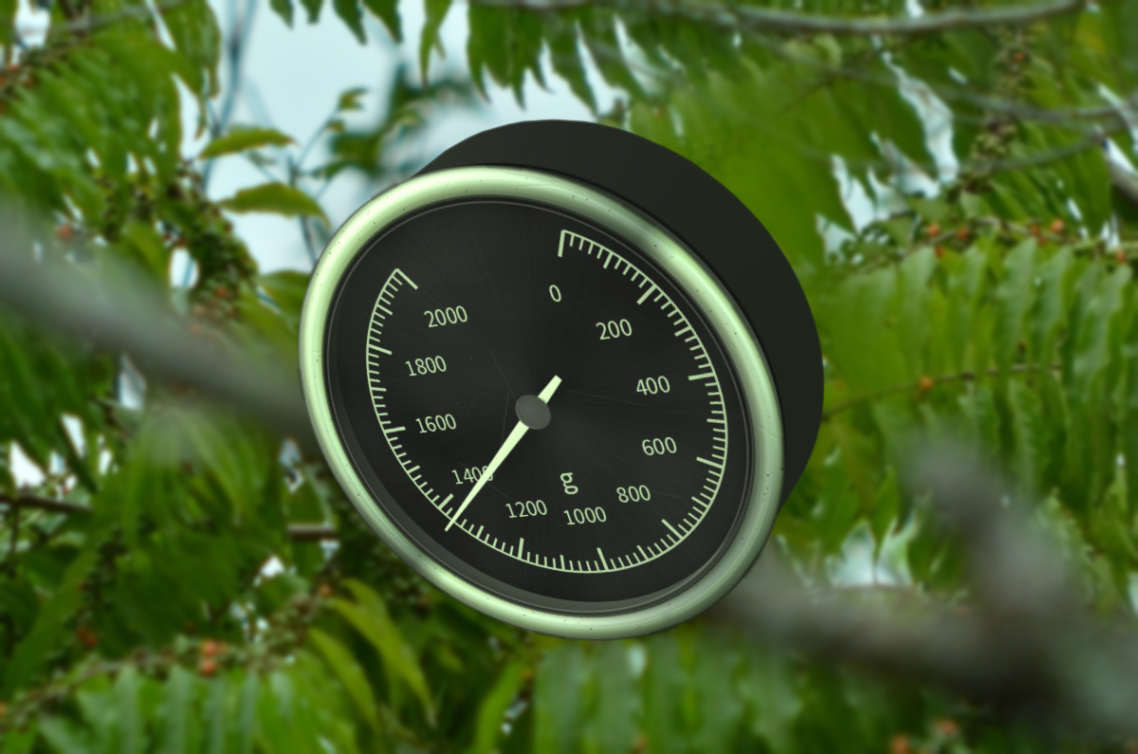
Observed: 1360 g
